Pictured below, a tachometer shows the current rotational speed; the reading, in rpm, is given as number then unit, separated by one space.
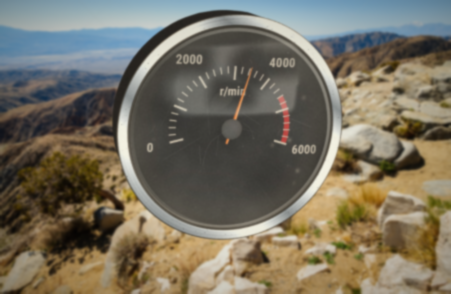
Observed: 3400 rpm
